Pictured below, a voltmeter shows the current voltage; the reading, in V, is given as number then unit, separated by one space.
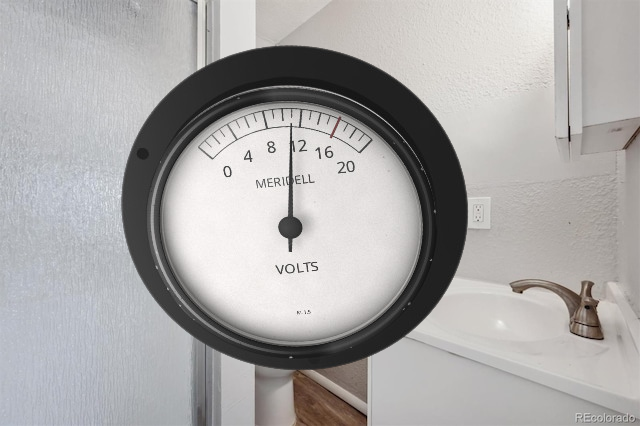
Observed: 11 V
